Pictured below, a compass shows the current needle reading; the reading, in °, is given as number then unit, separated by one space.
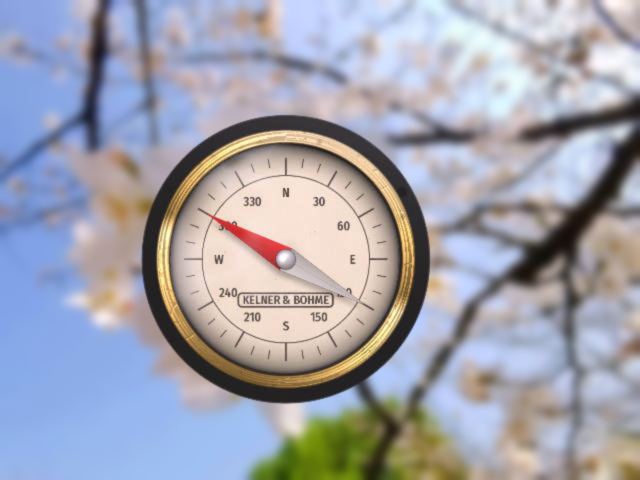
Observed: 300 °
